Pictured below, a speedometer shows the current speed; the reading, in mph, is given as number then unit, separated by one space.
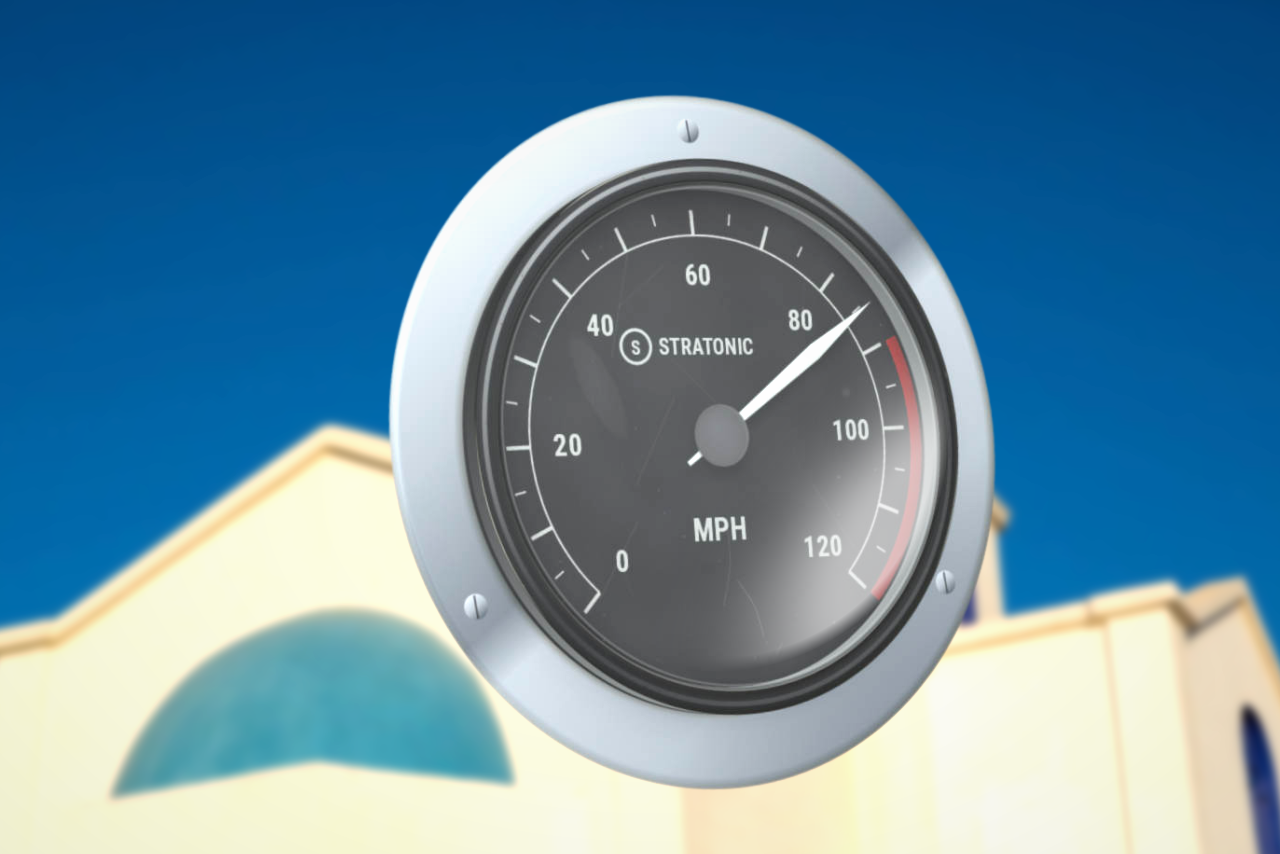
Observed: 85 mph
